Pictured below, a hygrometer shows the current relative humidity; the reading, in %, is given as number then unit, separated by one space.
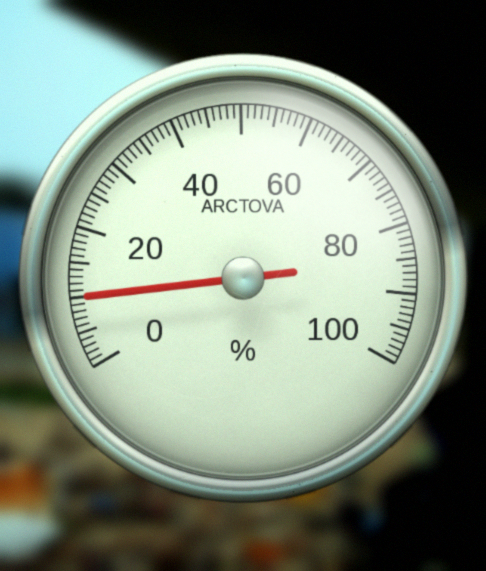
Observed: 10 %
